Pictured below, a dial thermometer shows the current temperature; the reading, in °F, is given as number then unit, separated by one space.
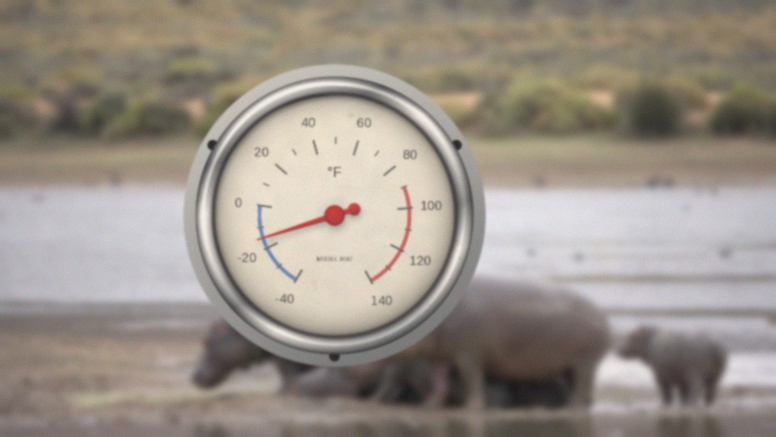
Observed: -15 °F
